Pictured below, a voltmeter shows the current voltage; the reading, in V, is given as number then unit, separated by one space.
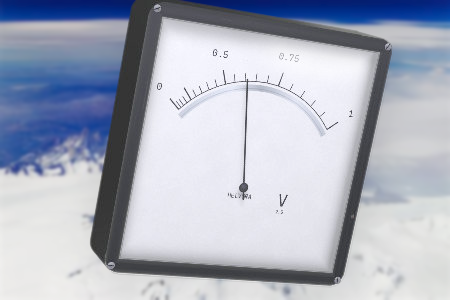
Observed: 0.6 V
